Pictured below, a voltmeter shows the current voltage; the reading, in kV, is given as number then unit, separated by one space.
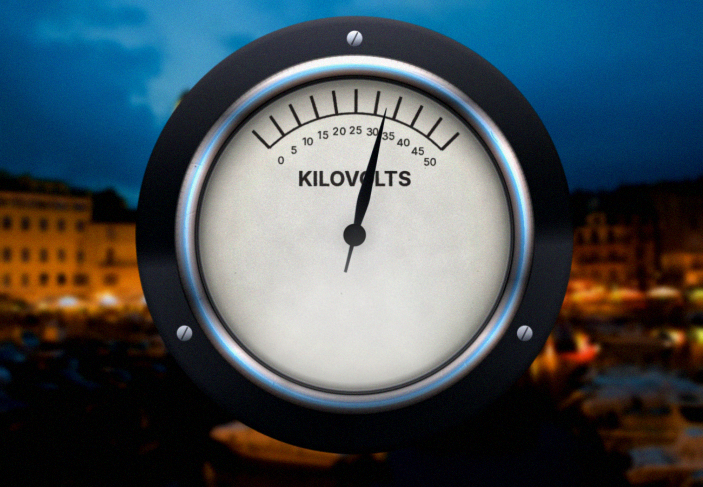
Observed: 32.5 kV
